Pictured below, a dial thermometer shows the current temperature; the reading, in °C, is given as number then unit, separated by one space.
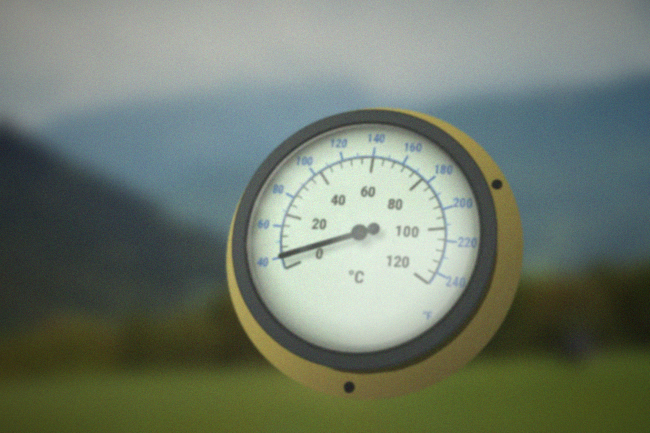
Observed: 4 °C
